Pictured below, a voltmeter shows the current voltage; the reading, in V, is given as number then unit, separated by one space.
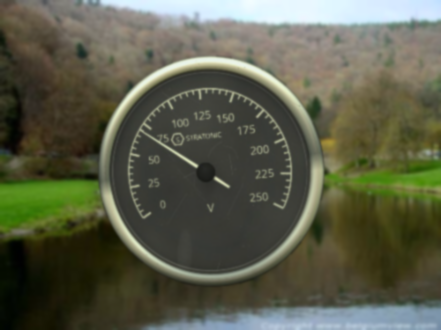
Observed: 70 V
